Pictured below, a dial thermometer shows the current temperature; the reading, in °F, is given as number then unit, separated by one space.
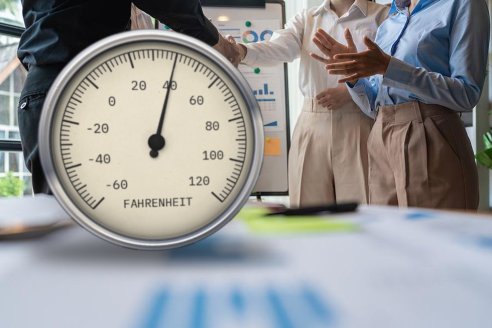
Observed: 40 °F
